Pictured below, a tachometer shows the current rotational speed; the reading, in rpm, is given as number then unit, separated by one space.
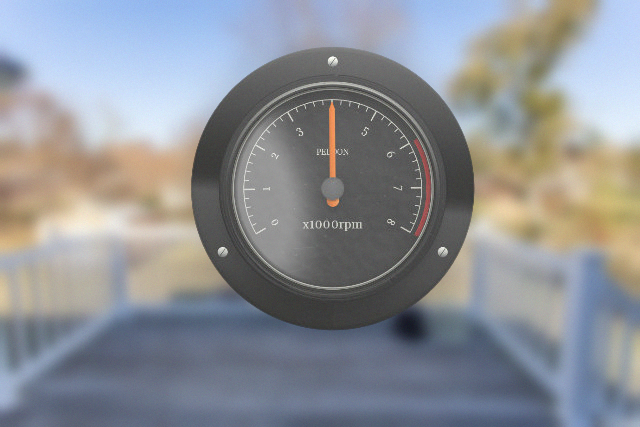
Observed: 4000 rpm
